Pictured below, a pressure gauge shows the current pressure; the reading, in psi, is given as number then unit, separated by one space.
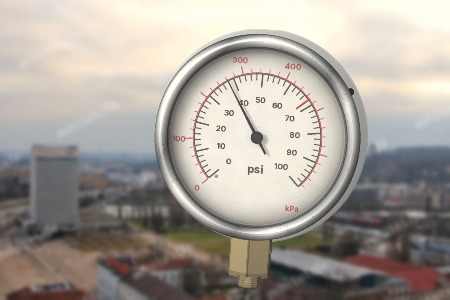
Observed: 38 psi
